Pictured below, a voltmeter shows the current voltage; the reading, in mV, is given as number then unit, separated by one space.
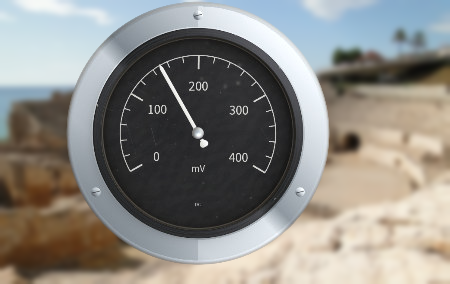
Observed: 150 mV
